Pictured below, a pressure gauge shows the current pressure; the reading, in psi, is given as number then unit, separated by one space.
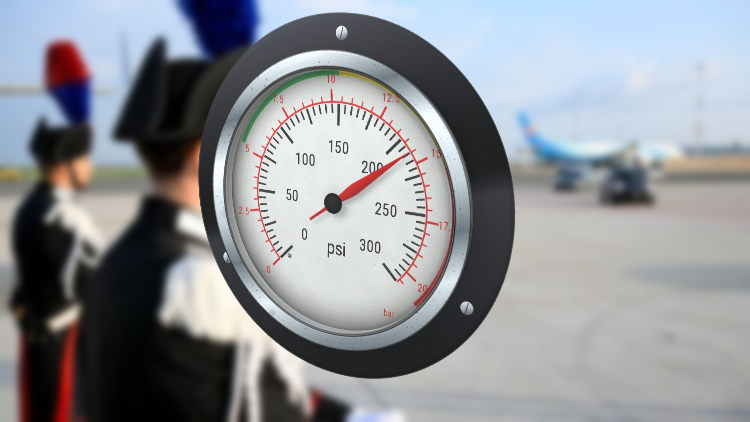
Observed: 210 psi
